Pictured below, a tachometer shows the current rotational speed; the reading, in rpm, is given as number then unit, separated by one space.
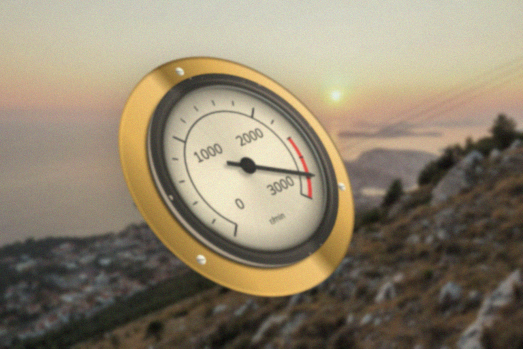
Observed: 2800 rpm
